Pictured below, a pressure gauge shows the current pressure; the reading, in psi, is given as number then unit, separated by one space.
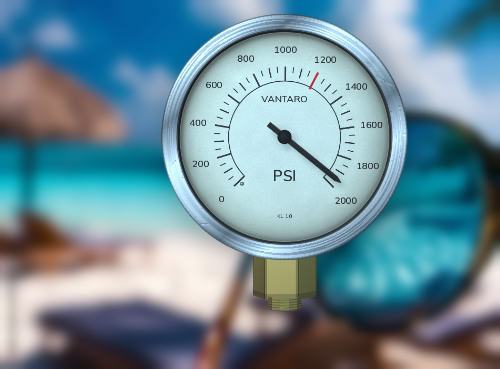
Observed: 1950 psi
